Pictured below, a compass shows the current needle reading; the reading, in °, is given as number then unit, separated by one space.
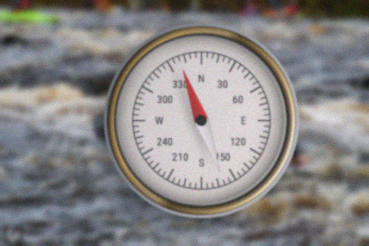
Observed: 340 °
